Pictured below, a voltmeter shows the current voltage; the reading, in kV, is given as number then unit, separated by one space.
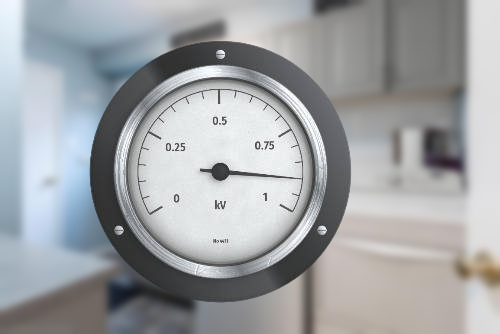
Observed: 0.9 kV
